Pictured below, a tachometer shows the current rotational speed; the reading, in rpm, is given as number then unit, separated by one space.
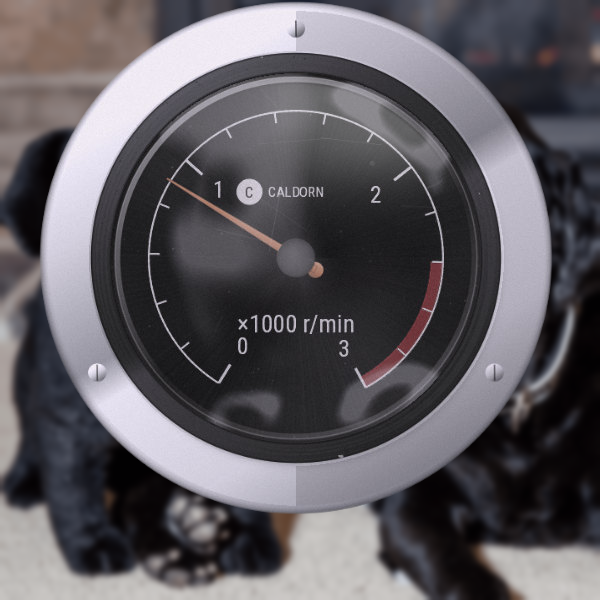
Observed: 900 rpm
